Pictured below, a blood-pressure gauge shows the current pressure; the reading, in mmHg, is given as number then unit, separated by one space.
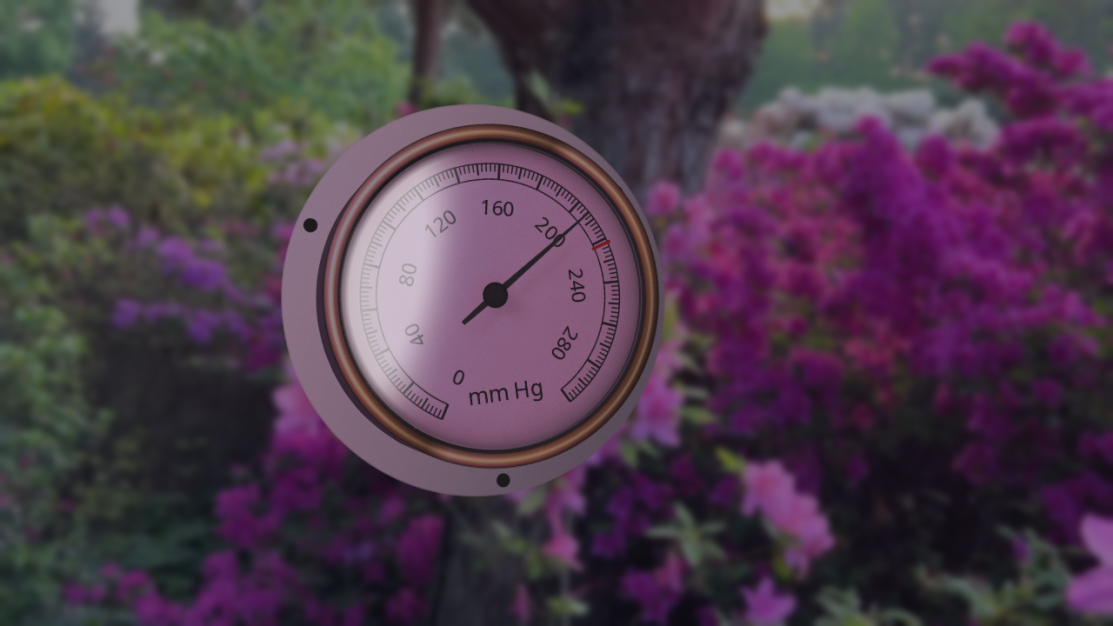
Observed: 206 mmHg
